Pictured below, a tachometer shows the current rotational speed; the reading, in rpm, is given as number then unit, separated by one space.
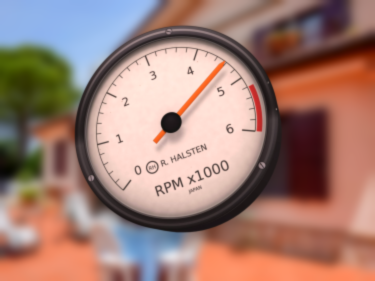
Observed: 4600 rpm
